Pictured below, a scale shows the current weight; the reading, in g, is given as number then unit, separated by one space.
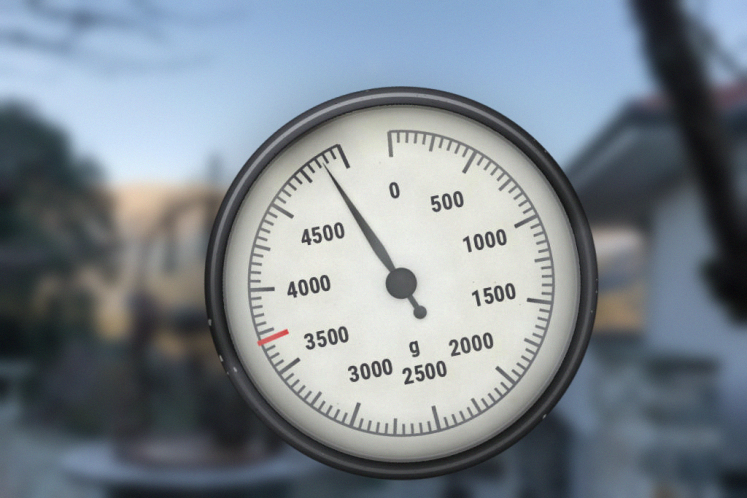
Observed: 4875 g
